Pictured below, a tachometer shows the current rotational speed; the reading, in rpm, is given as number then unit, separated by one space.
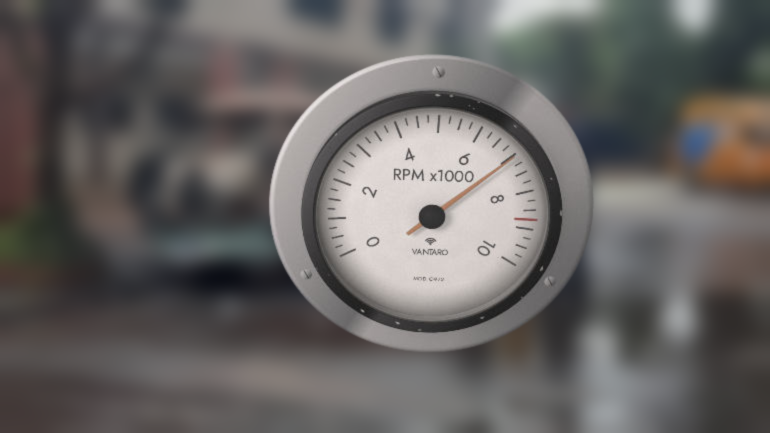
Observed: 7000 rpm
